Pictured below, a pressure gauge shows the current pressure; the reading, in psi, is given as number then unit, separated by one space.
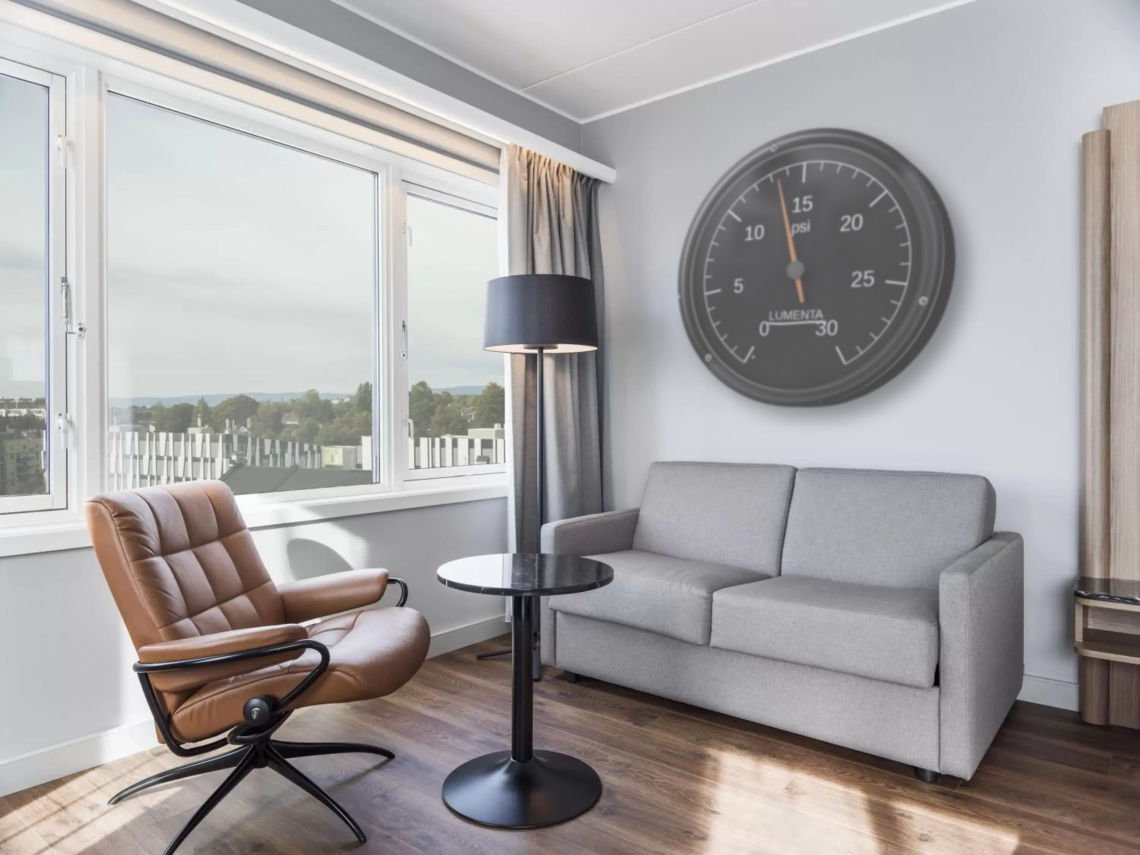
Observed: 13.5 psi
